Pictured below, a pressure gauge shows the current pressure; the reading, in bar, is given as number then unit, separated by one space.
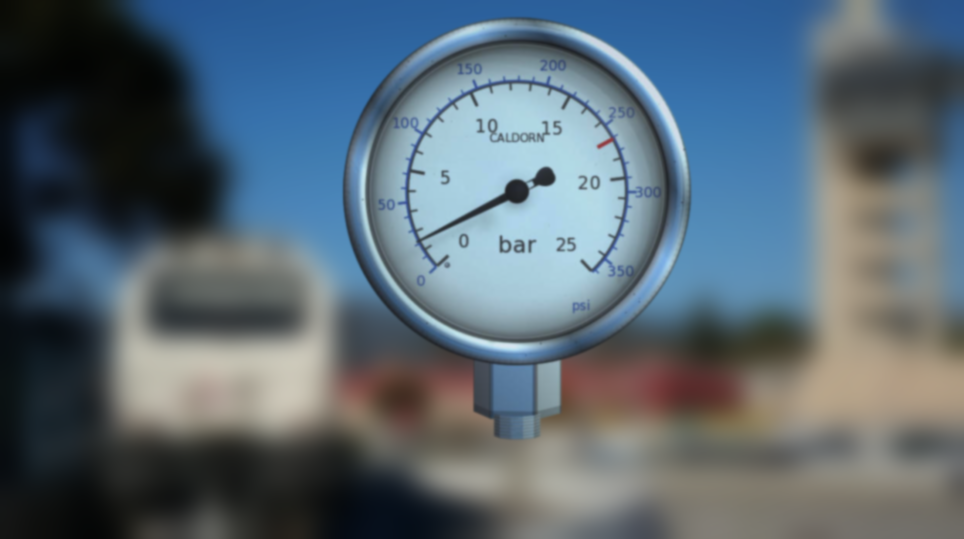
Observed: 1.5 bar
